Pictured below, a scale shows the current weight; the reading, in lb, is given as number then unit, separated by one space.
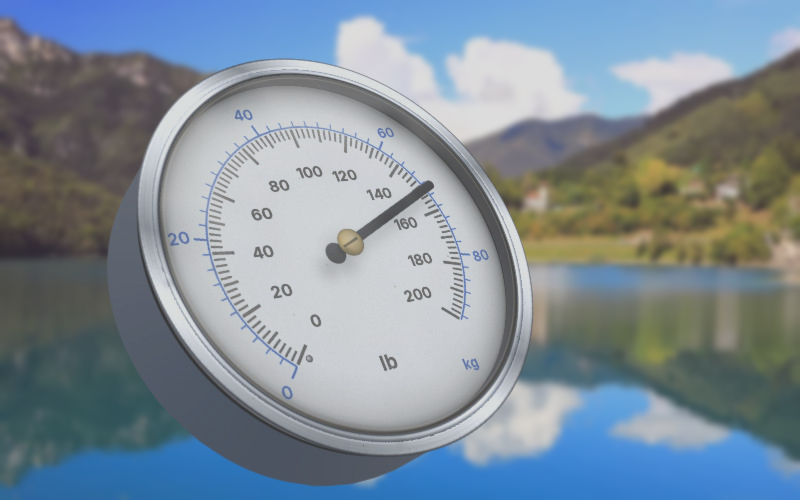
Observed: 152 lb
